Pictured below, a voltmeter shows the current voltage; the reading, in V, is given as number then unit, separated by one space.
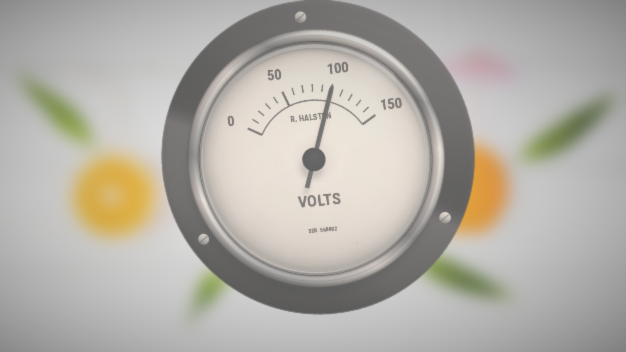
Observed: 100 V
